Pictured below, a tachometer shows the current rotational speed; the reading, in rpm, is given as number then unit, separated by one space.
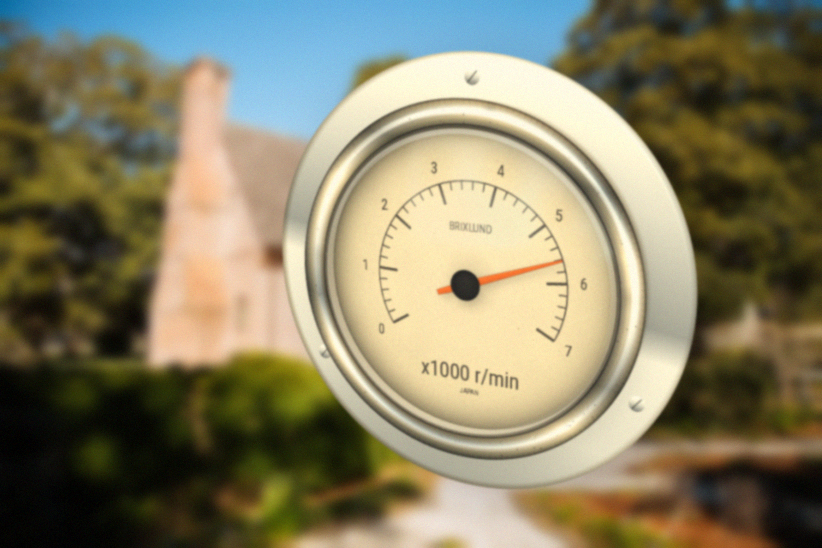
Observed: 5600 rpm
